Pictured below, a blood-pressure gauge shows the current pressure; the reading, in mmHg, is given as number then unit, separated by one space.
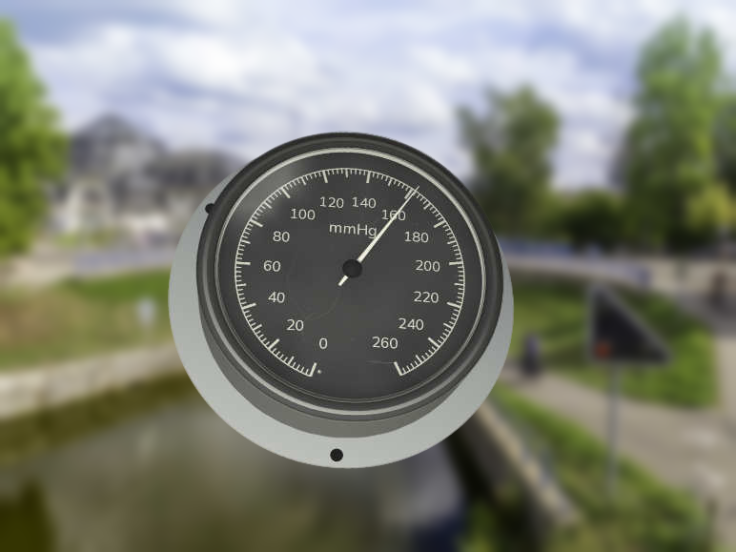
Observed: 162 mmHg
